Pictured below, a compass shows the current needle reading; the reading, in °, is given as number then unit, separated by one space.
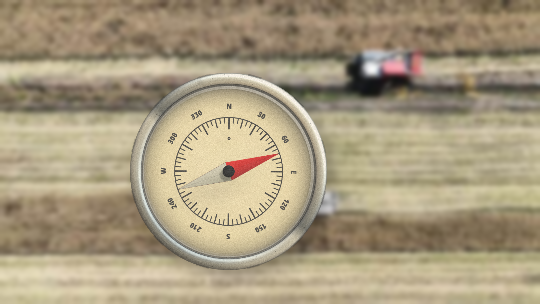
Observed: 70 °
